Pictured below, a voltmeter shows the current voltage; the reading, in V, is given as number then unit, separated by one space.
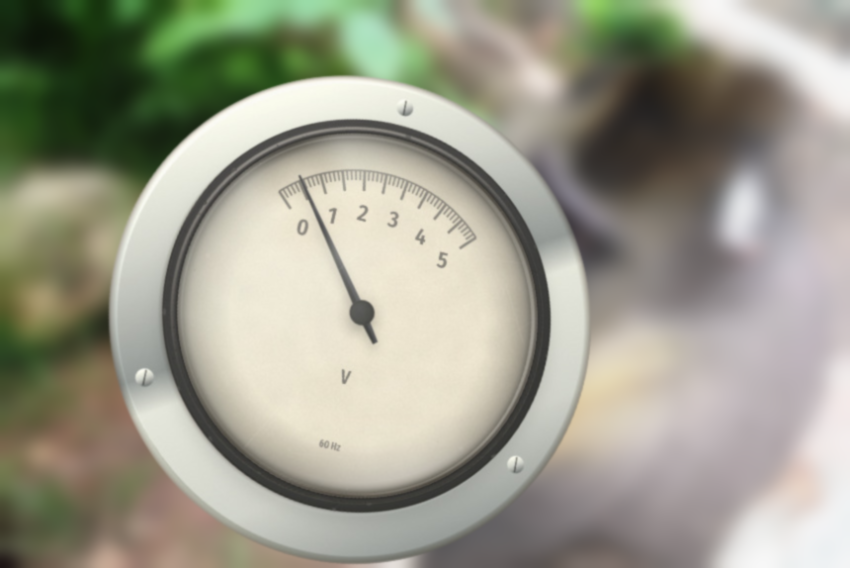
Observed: 0.5 V
